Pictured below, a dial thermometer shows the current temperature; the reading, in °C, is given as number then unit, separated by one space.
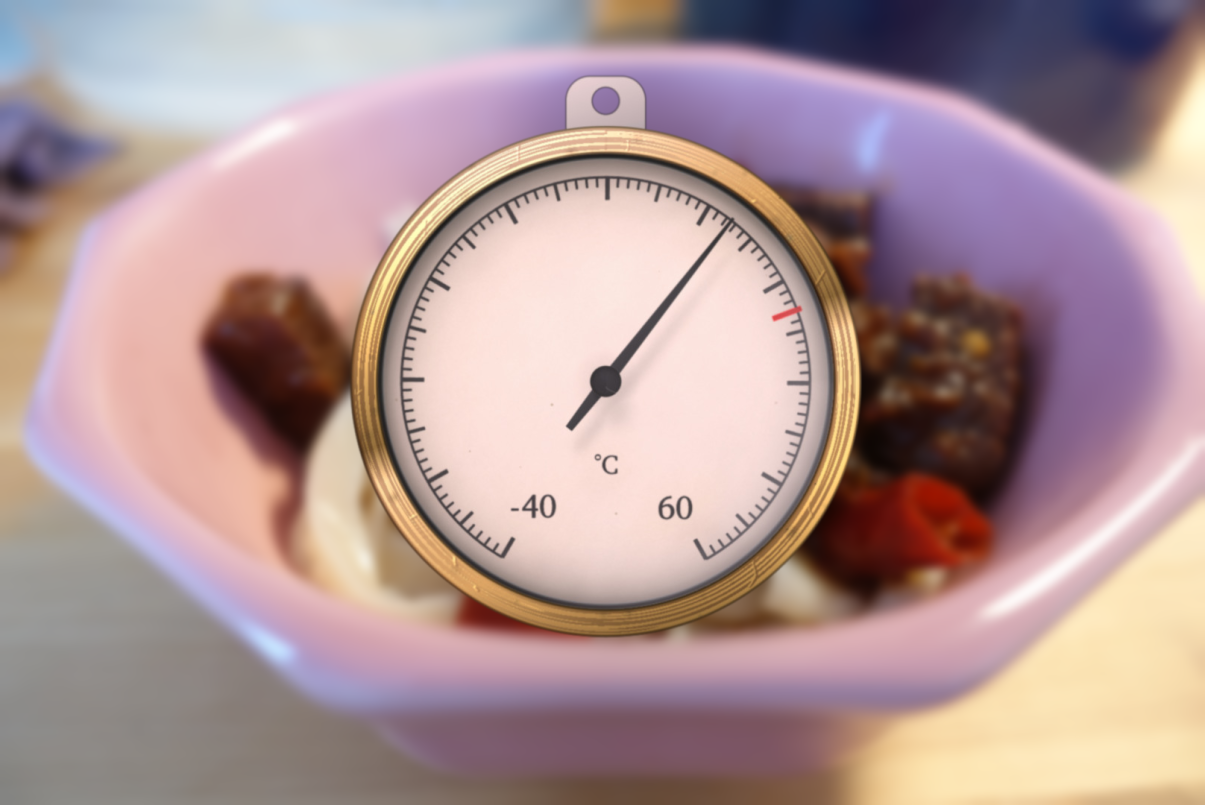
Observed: 22.5 °C
